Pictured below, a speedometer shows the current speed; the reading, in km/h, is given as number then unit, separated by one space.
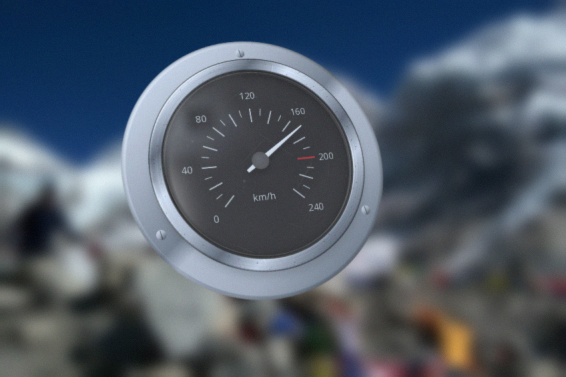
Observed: 170 km/h
